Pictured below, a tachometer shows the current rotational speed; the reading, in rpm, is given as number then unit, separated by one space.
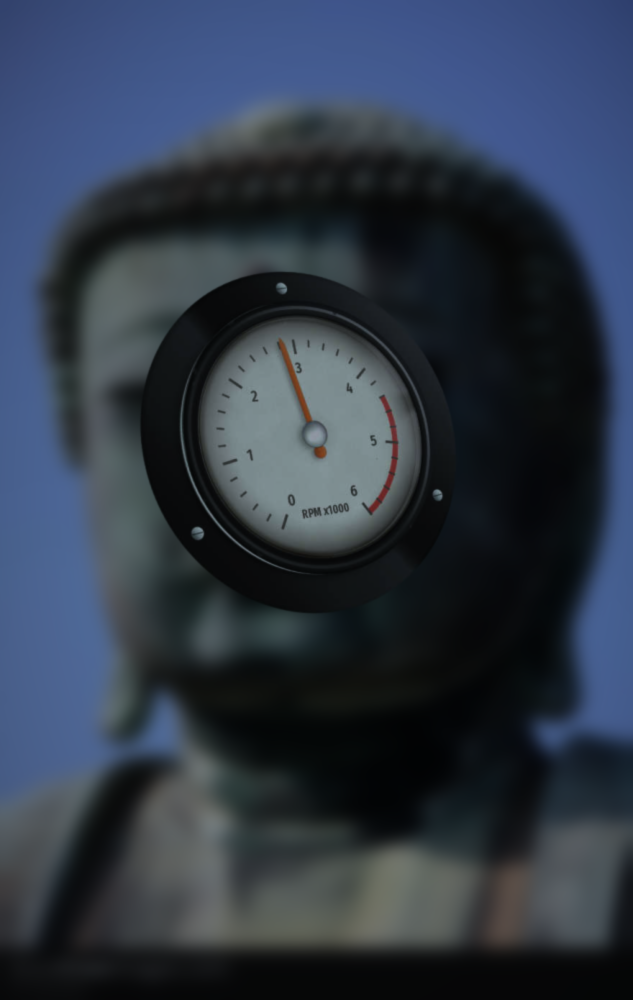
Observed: 2800 rpm
